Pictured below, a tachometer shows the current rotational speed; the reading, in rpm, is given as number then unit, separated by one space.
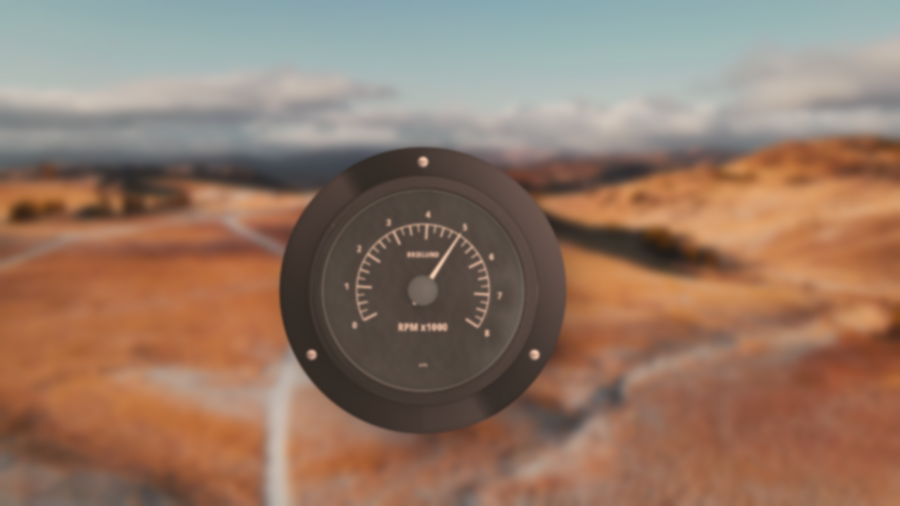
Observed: 5000 rpm
